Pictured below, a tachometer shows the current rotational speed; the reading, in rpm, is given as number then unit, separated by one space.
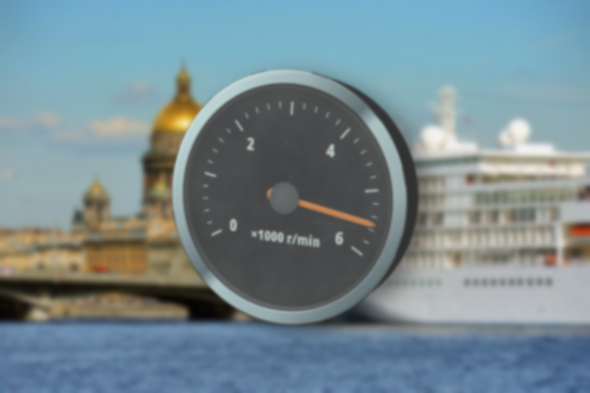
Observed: 5500 rpm
